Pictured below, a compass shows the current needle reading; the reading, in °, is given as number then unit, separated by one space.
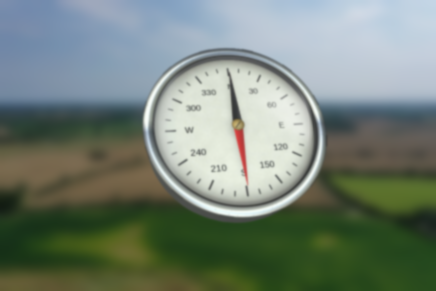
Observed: 180 °
